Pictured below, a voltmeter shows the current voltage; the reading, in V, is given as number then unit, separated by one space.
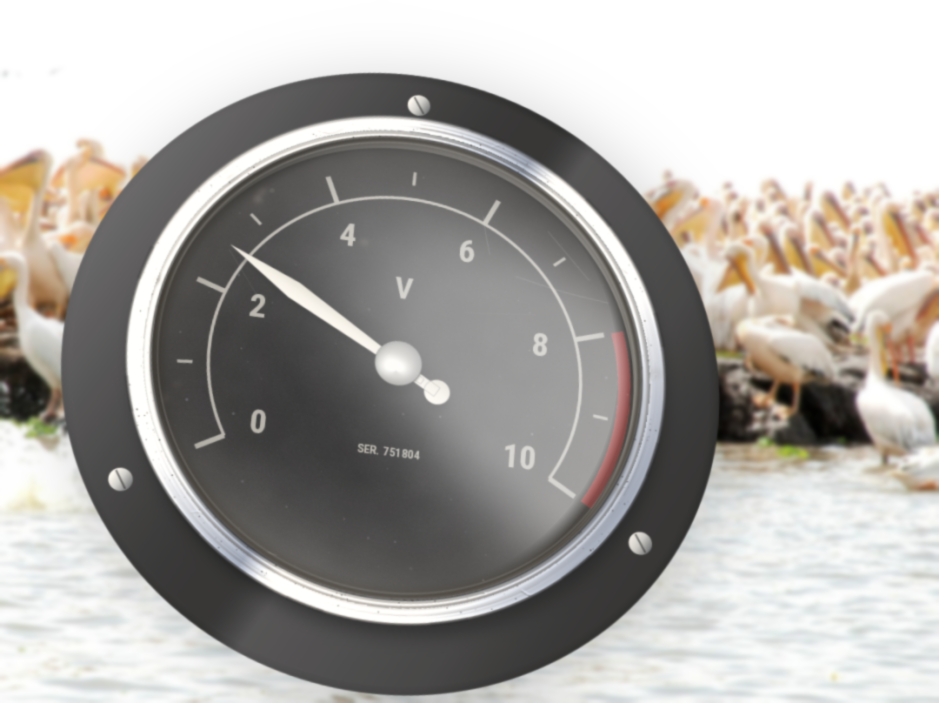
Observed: 2.5 V
